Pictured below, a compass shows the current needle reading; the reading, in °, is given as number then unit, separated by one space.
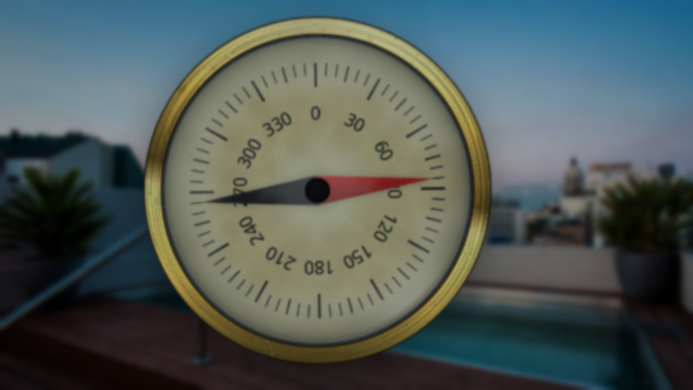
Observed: 85 °
